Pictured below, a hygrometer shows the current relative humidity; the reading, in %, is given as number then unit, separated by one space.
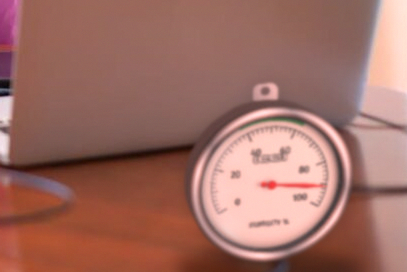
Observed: 90 %
